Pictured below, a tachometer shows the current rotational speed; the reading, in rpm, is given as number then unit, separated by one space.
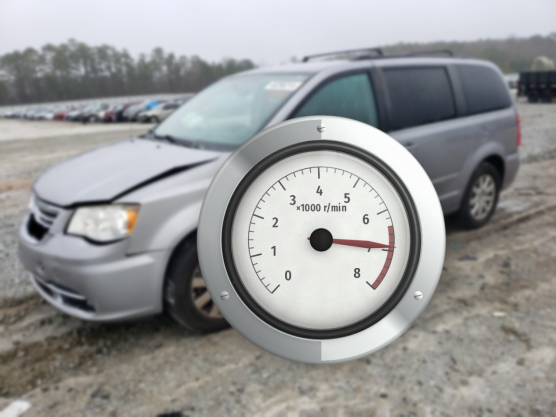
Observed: 6900 rpm
